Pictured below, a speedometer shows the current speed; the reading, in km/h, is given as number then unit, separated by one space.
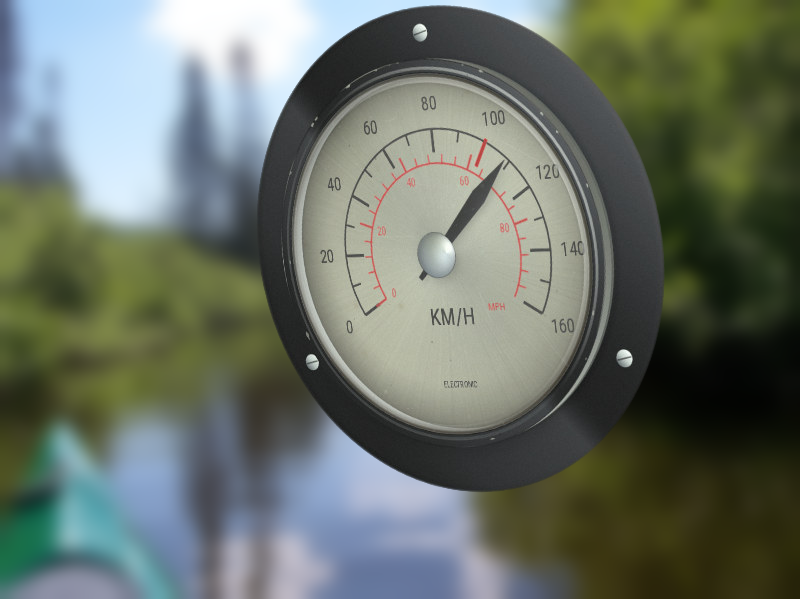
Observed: 110 km/h
